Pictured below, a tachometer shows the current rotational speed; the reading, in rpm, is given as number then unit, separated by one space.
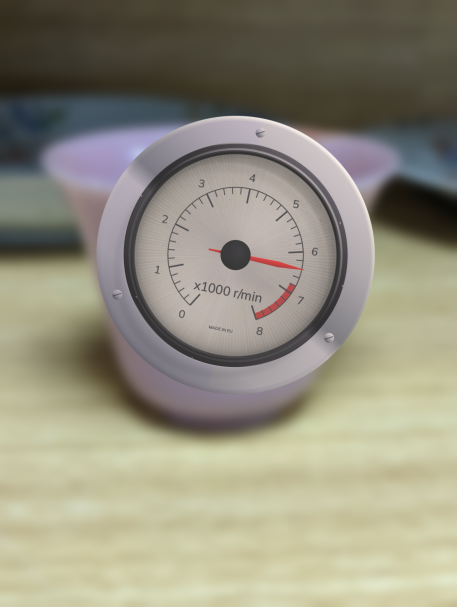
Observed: 6400 rpm
